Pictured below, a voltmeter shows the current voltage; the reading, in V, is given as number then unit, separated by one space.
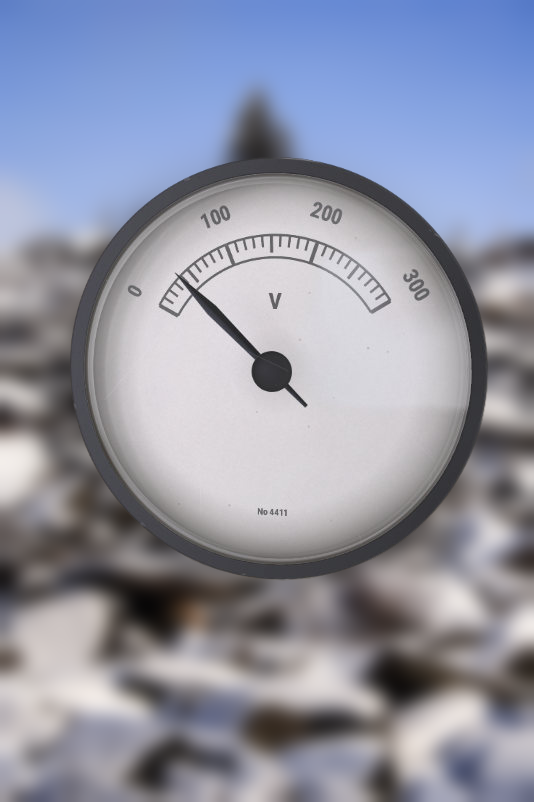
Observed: 40 V
